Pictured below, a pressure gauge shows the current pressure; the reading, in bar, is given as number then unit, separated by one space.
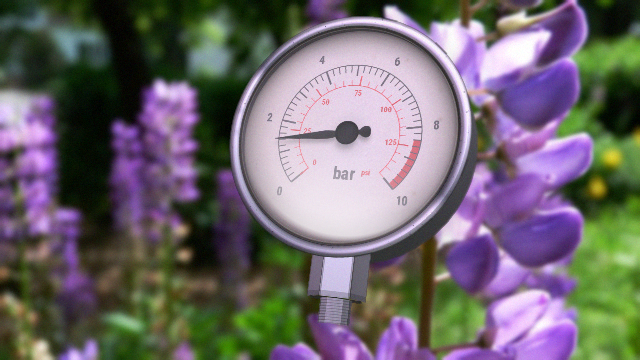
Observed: 1.4 bar
